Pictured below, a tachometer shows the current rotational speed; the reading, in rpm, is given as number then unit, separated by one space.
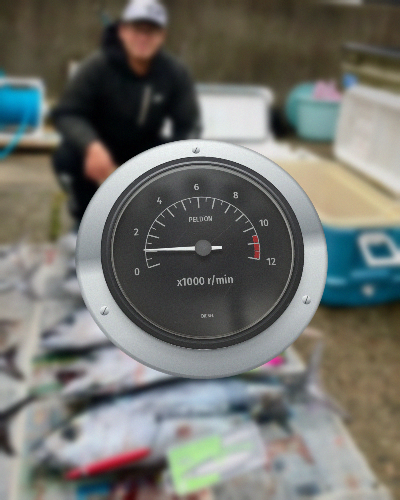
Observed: 1000 rpm
